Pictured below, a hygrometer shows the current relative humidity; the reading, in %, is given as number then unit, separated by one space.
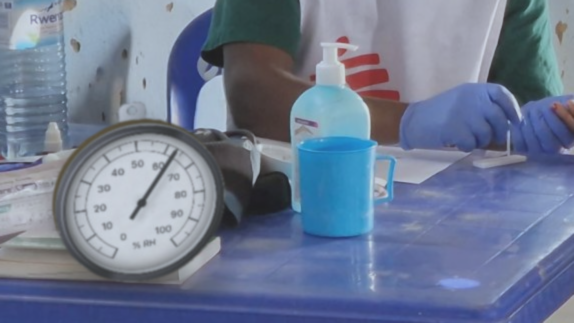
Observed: 62.5 %
